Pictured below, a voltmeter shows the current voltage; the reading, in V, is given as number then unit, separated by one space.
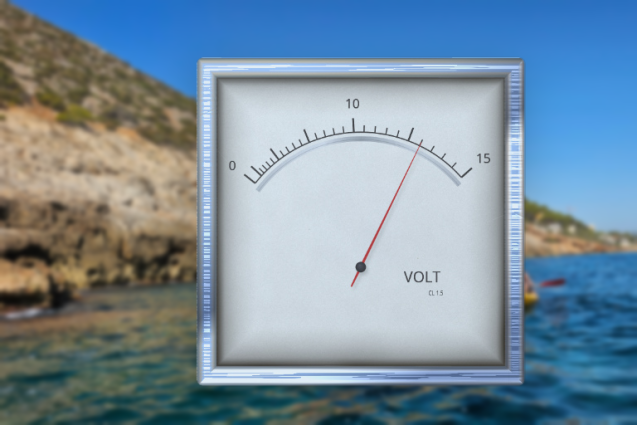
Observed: 13 V
